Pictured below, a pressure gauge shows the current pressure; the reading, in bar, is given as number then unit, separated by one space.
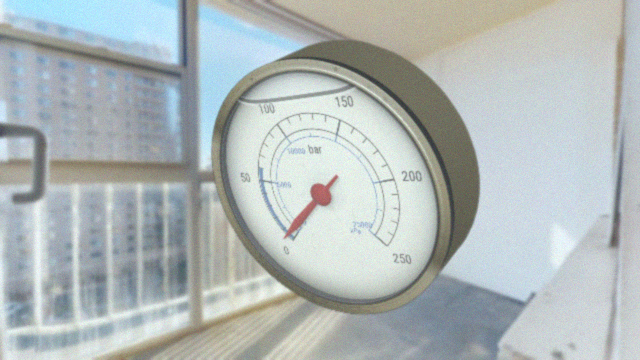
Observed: 5 bar
